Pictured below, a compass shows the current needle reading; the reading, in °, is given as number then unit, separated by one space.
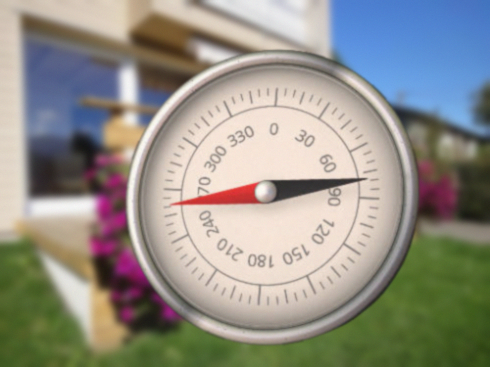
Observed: 260 °
